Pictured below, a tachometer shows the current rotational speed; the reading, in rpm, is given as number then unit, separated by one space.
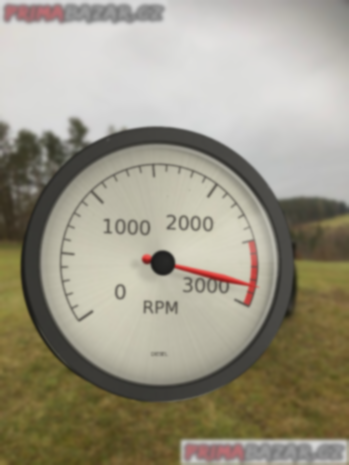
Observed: 2850 rpm
